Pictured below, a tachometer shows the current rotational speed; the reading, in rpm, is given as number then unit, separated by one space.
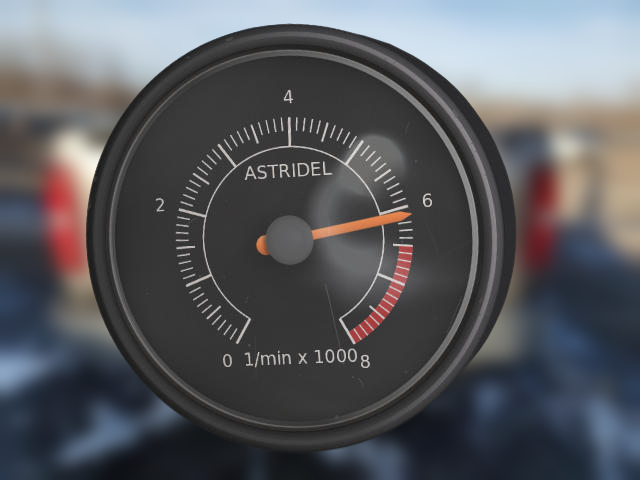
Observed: 6100 rpm
